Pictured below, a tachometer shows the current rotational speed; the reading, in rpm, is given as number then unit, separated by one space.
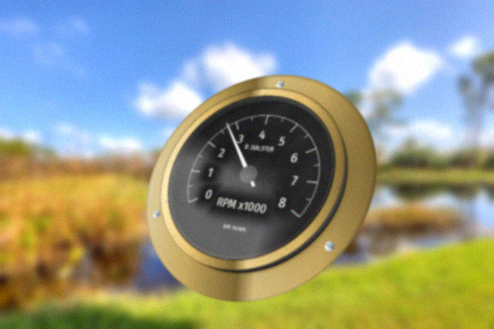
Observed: 2750 rpm
